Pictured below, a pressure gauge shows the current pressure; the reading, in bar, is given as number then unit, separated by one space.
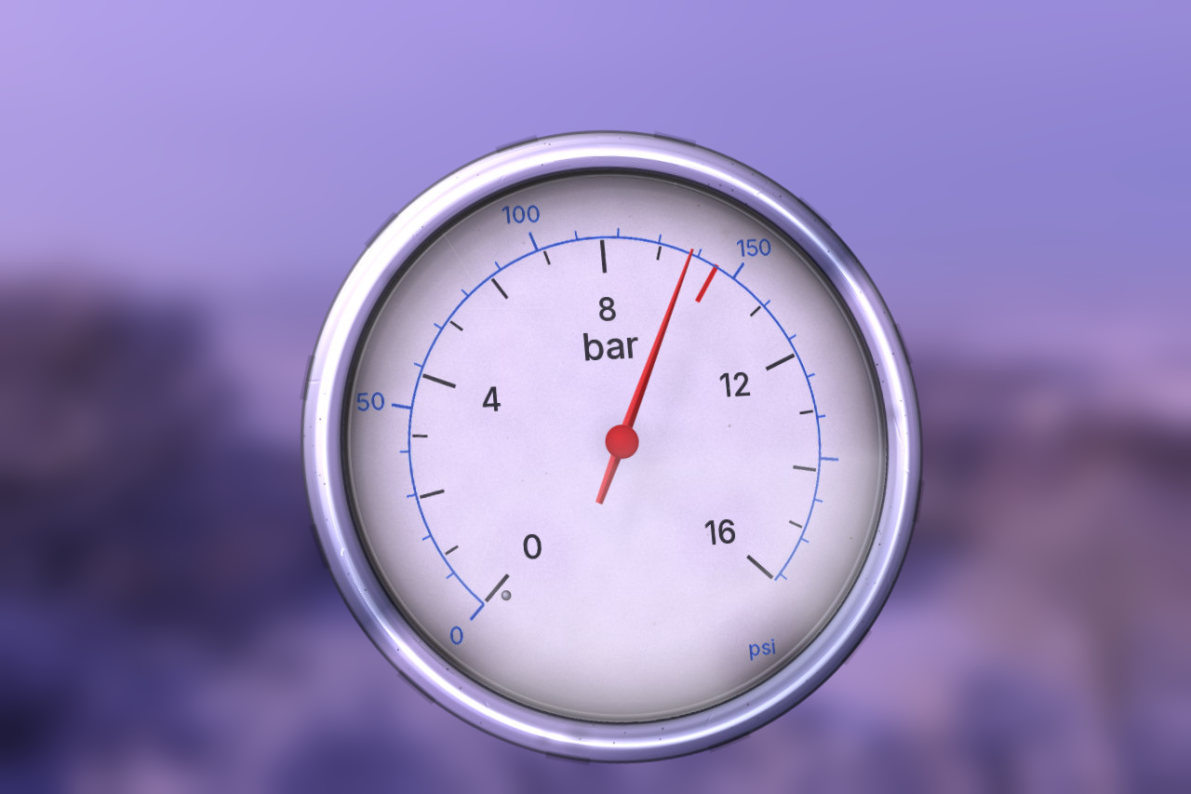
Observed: 9.5 bar
